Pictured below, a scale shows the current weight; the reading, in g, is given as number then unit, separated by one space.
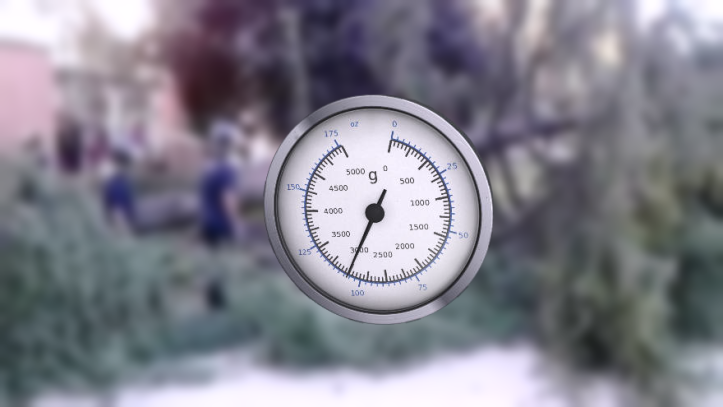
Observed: 3000 g
